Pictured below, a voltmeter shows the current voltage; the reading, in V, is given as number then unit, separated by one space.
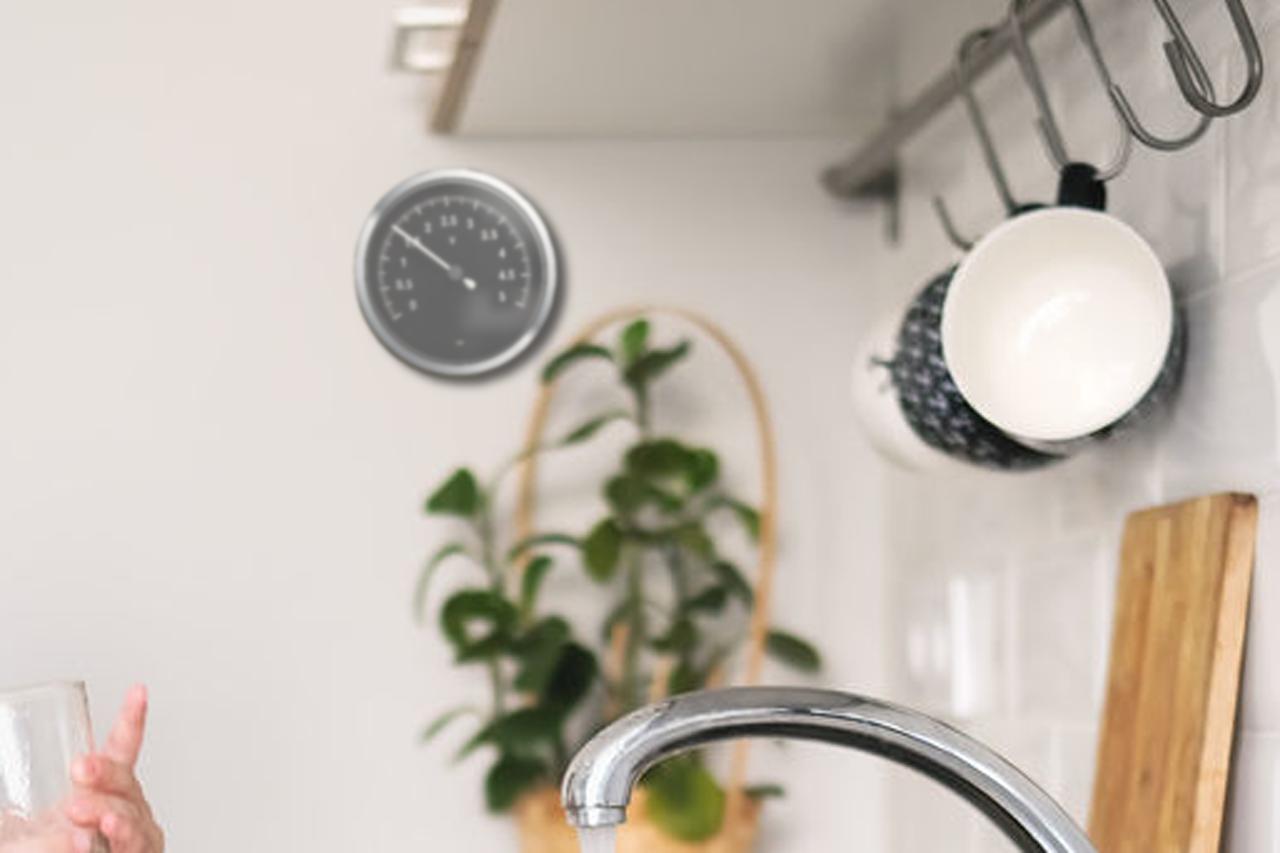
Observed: 1.5 V
